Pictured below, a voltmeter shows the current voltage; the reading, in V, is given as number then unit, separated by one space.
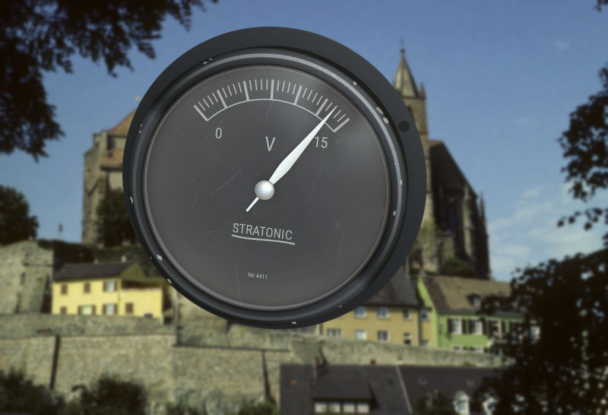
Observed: 13.5 V
